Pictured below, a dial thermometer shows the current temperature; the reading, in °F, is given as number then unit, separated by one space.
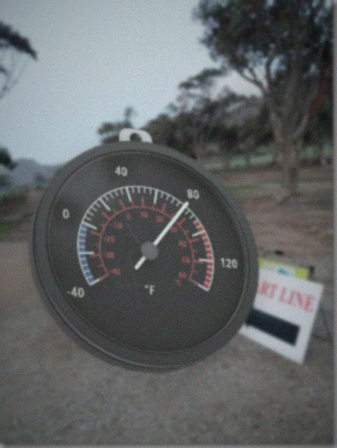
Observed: 80 °F
